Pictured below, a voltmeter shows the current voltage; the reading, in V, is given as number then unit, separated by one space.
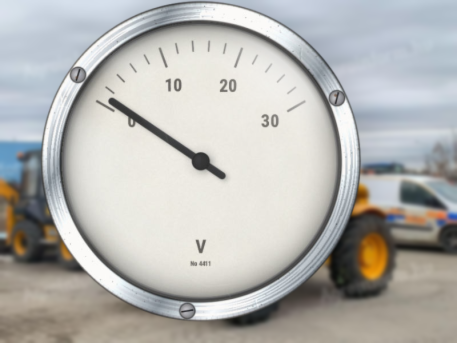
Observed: 1 V
